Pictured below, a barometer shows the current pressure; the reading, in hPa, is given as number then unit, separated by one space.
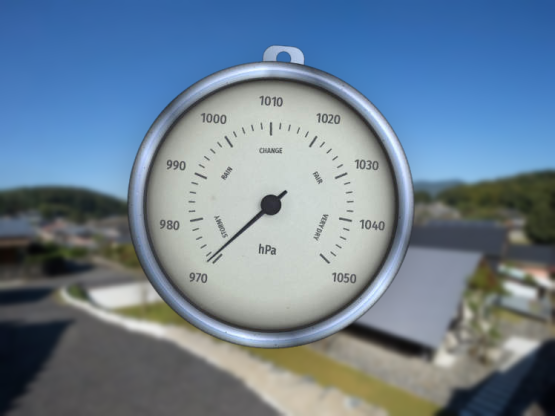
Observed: 971 hPa
